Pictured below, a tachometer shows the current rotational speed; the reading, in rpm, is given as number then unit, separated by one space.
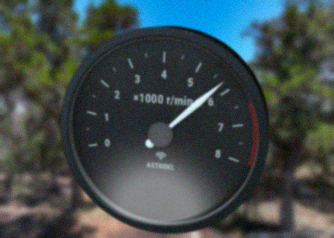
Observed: 5750 rpm
